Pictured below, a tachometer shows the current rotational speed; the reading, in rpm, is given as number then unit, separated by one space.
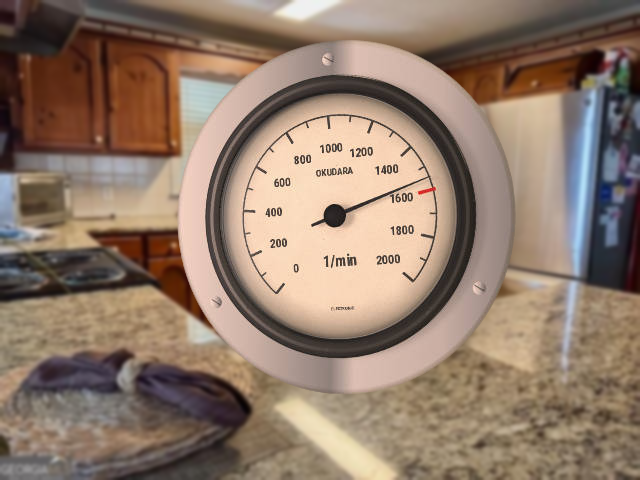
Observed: 1550 rpm
